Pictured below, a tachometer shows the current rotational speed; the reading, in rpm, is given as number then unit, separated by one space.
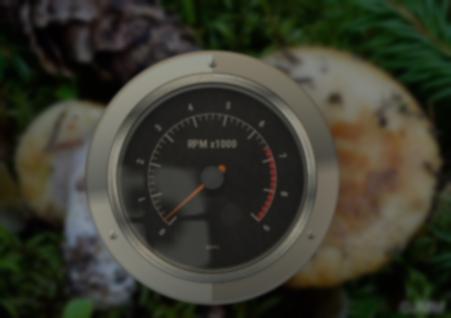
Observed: 200 rpm
